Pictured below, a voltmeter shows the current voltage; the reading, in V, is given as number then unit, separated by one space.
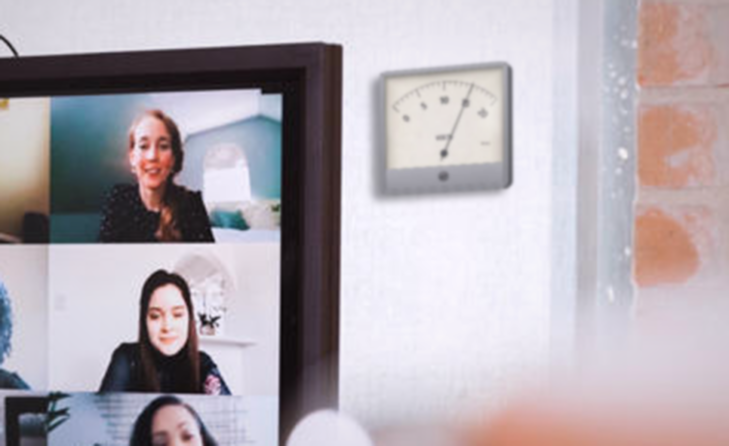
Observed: 15 V
